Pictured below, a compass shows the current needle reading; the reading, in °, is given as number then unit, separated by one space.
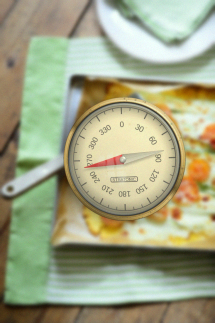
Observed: 260 °
